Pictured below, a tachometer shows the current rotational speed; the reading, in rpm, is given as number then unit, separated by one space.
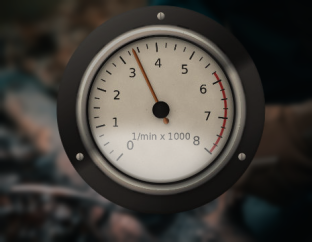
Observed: 3375 rpm
